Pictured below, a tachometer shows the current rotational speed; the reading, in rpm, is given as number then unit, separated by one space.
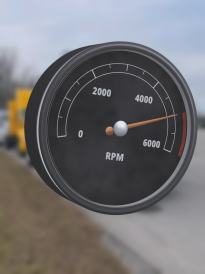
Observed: 5000 rpm
